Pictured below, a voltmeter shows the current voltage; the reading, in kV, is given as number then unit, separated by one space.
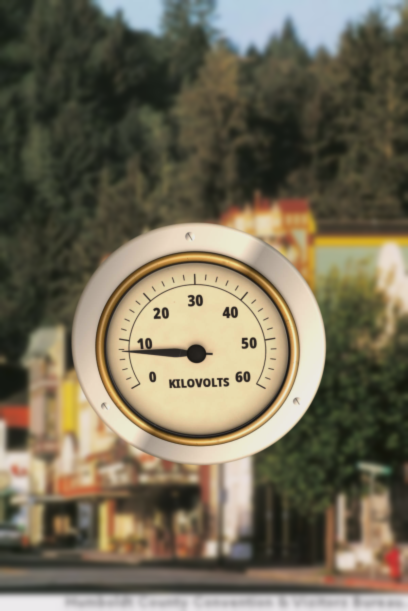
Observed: 8 kV
